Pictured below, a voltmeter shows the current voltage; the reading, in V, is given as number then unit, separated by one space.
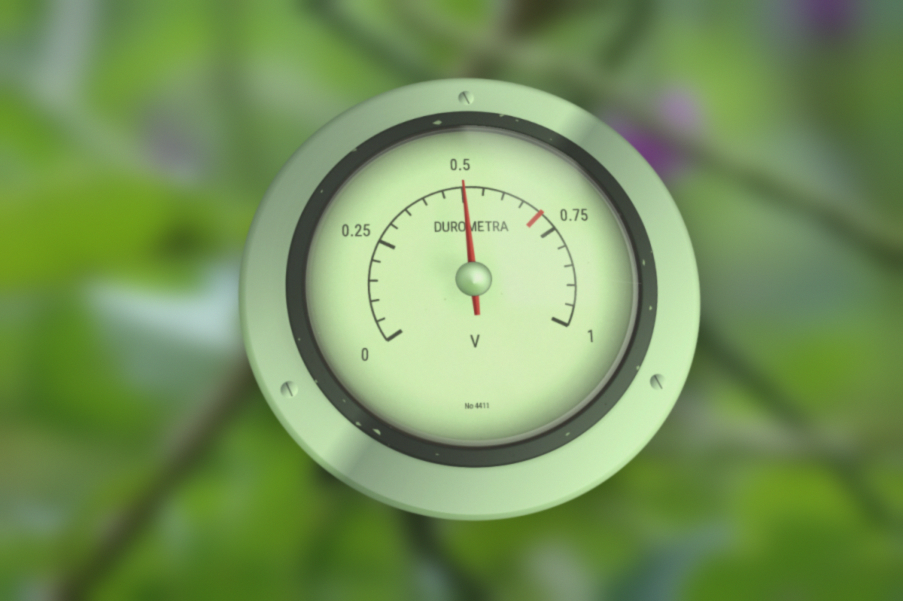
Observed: 0.5 V
